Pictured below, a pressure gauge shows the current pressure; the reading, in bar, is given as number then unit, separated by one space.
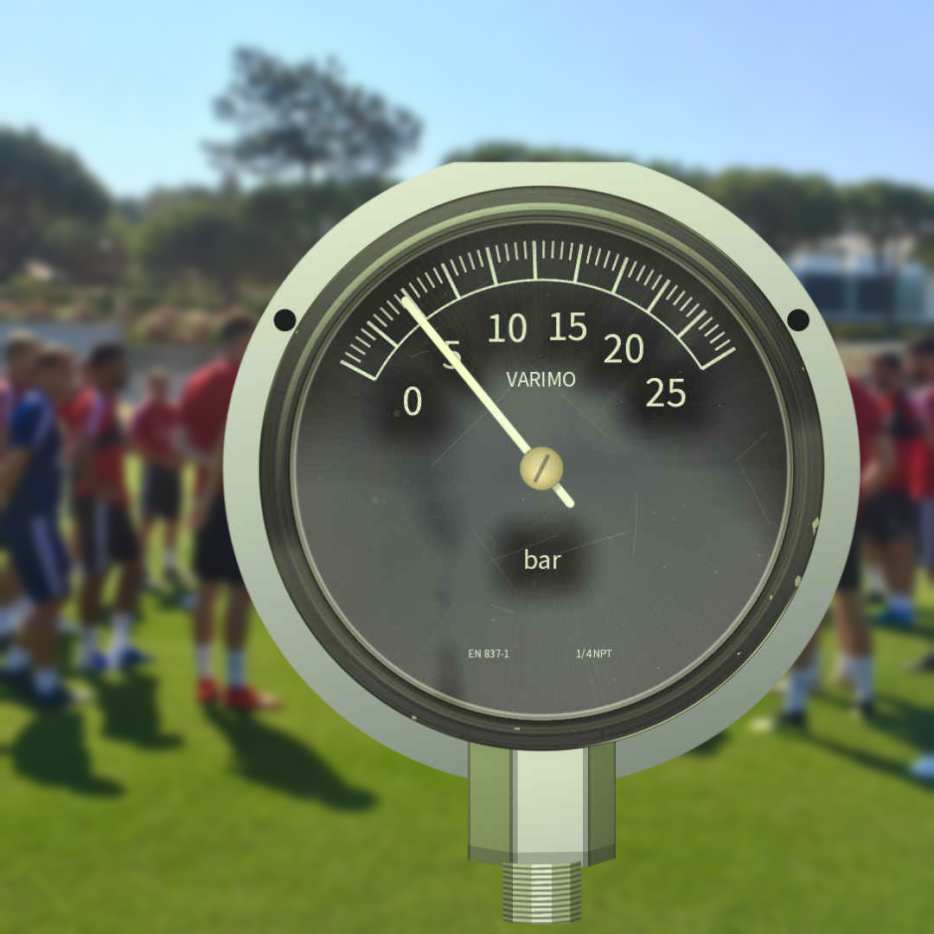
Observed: 4.75 bar
